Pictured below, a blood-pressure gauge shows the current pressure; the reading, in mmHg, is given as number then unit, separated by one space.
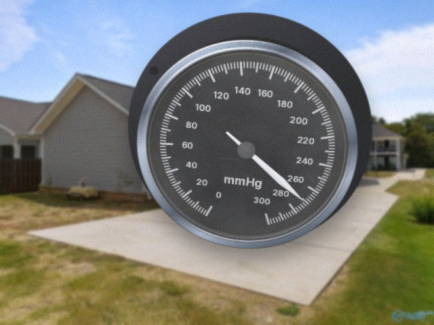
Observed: 270 mmHg
